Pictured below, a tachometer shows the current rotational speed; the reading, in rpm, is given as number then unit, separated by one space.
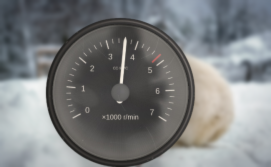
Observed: 3600 rpm
